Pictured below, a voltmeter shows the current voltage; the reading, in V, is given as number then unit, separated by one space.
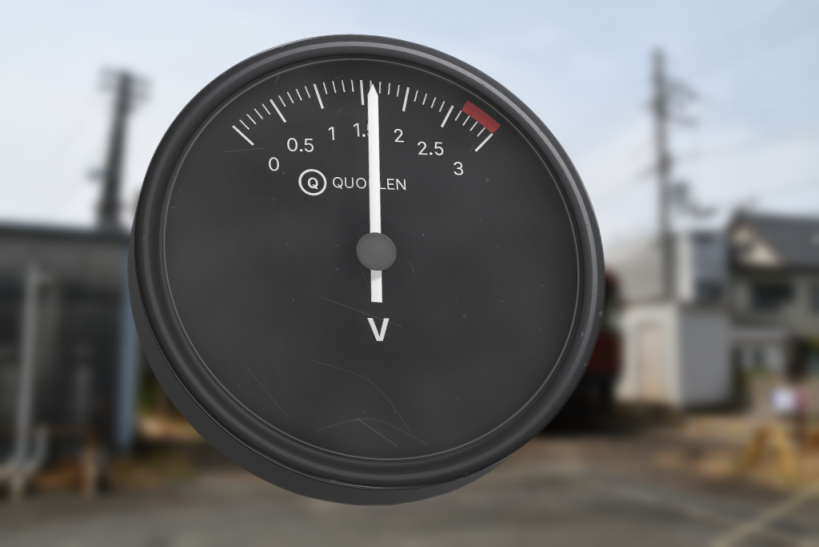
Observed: 1.6 V
